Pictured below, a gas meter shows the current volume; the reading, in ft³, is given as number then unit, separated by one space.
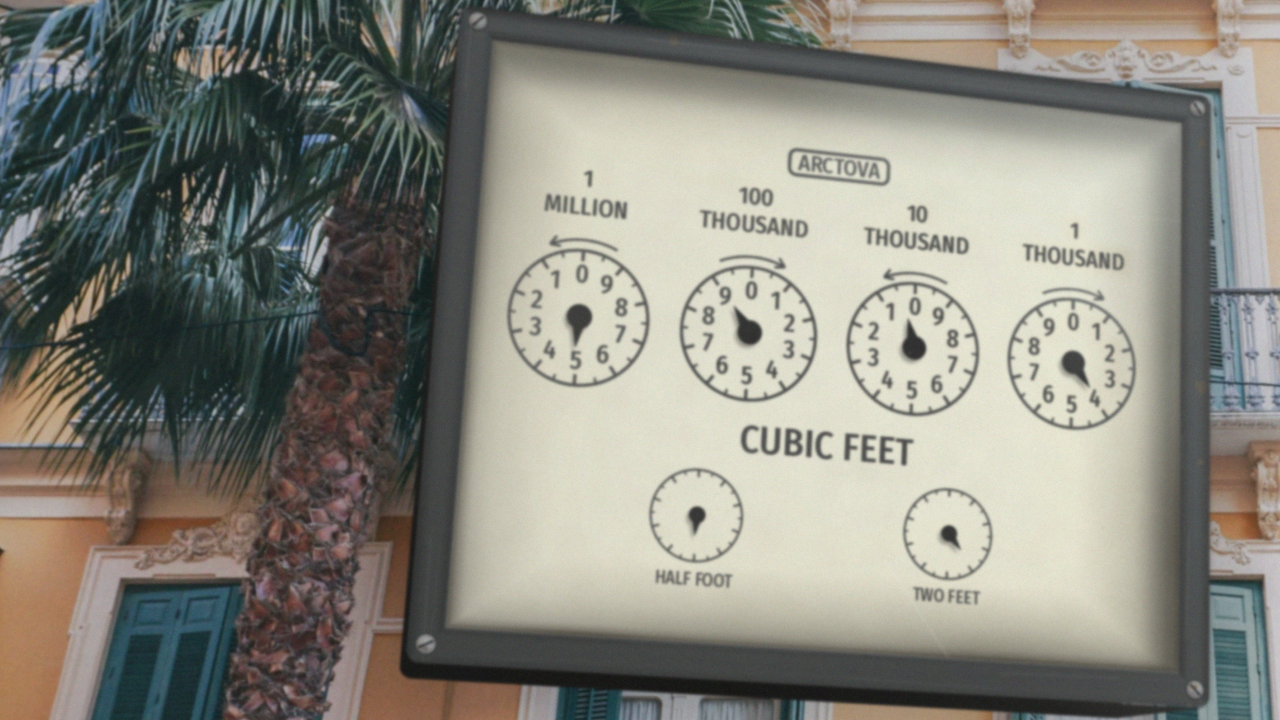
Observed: 490400 ft³
